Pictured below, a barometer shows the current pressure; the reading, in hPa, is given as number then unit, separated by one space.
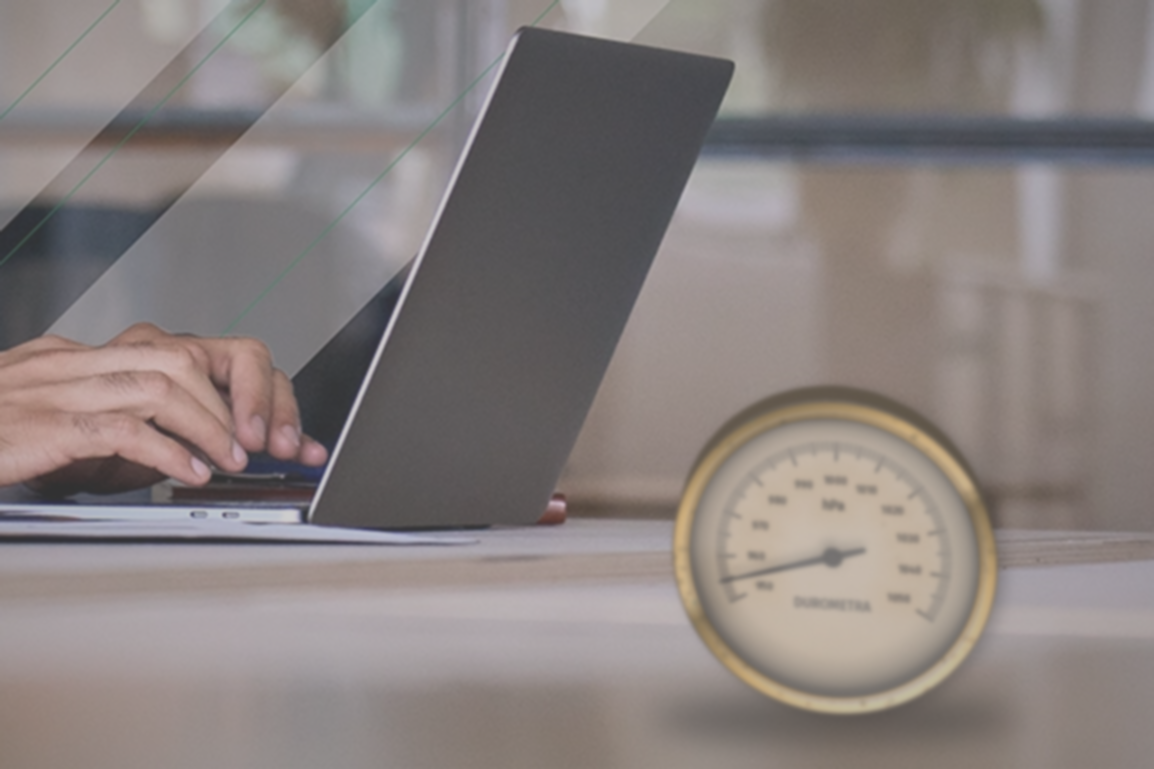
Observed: 955 hPa
